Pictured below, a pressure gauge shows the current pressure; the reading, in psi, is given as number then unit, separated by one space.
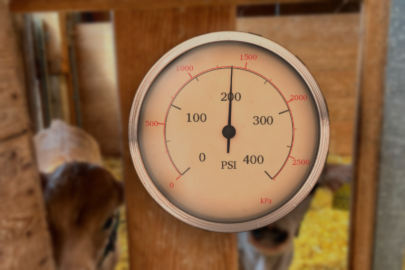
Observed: 200 psi
